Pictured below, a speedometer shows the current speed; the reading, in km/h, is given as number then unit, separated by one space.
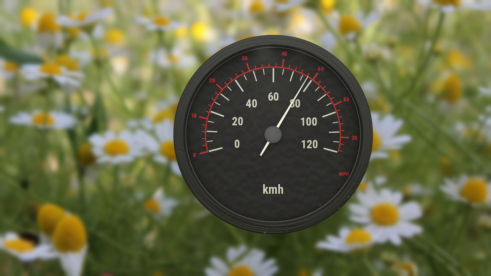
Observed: 77.5 km/h
